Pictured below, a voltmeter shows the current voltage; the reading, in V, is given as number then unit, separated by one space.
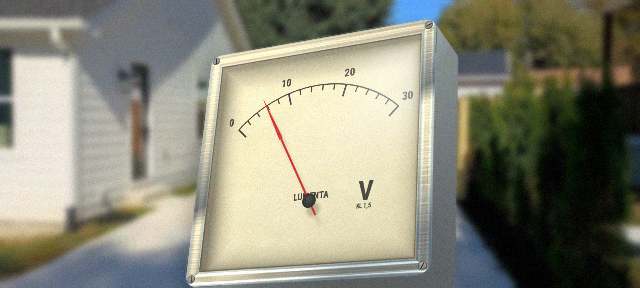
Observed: 6 V
